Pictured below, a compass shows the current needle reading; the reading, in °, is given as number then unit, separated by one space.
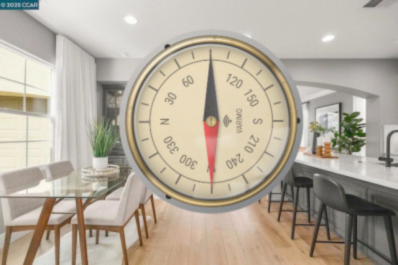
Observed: 270 °
